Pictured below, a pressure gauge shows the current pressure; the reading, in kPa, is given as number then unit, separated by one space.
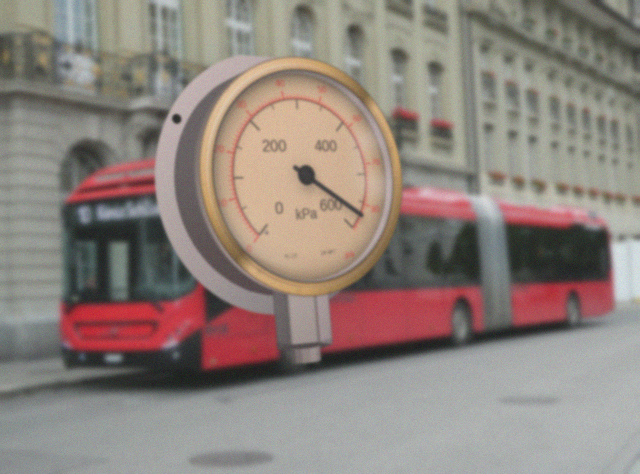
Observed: 575 kPa
